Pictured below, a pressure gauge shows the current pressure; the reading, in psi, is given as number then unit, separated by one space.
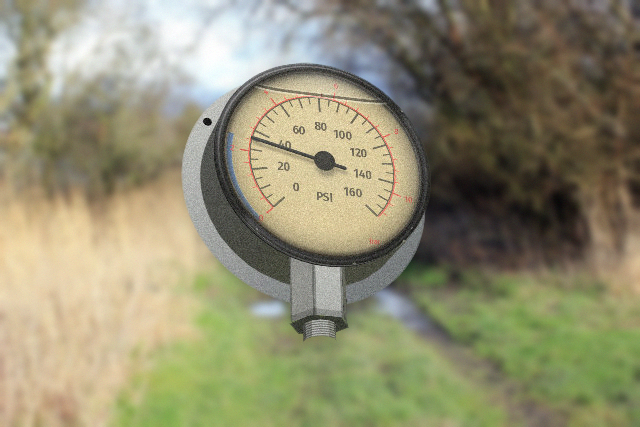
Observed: 35 psi
